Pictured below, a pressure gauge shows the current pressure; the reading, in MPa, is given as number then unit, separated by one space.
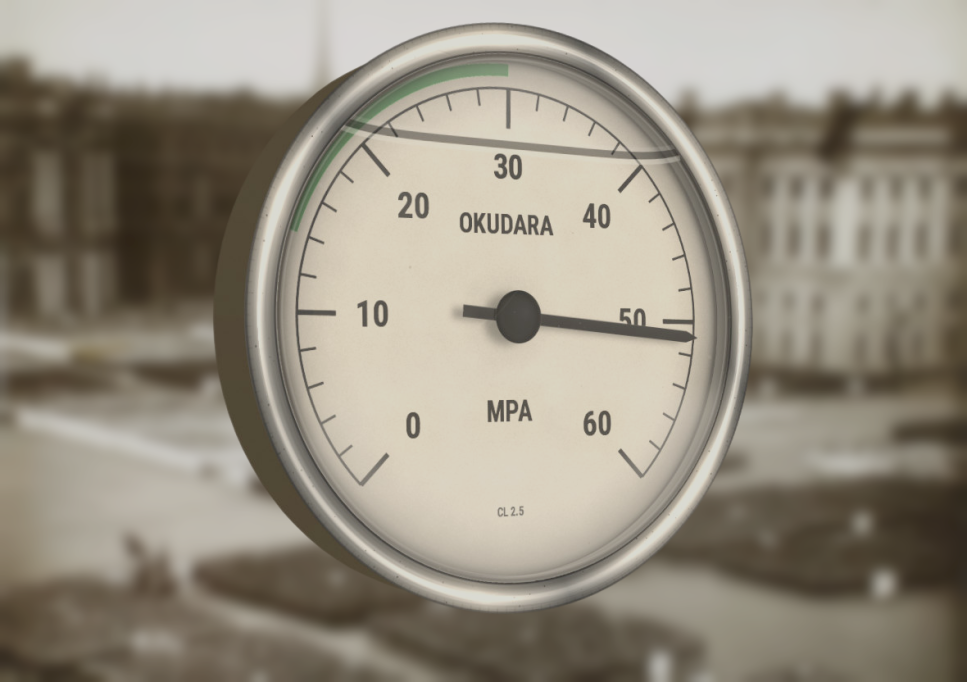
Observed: 51 MPa
